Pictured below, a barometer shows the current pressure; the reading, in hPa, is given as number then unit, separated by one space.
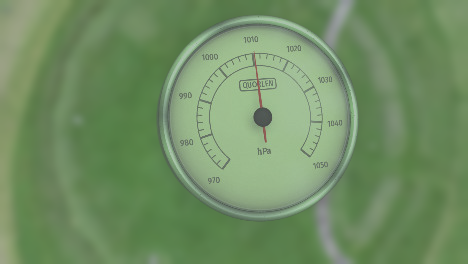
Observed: 1010 hPa
